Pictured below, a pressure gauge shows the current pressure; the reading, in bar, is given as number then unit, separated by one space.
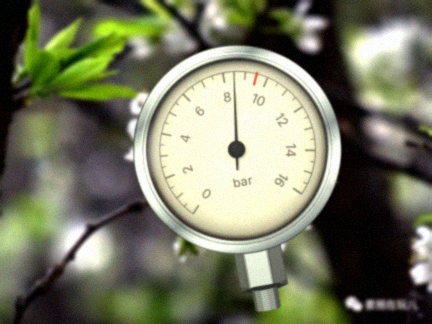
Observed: 8.5 bar
